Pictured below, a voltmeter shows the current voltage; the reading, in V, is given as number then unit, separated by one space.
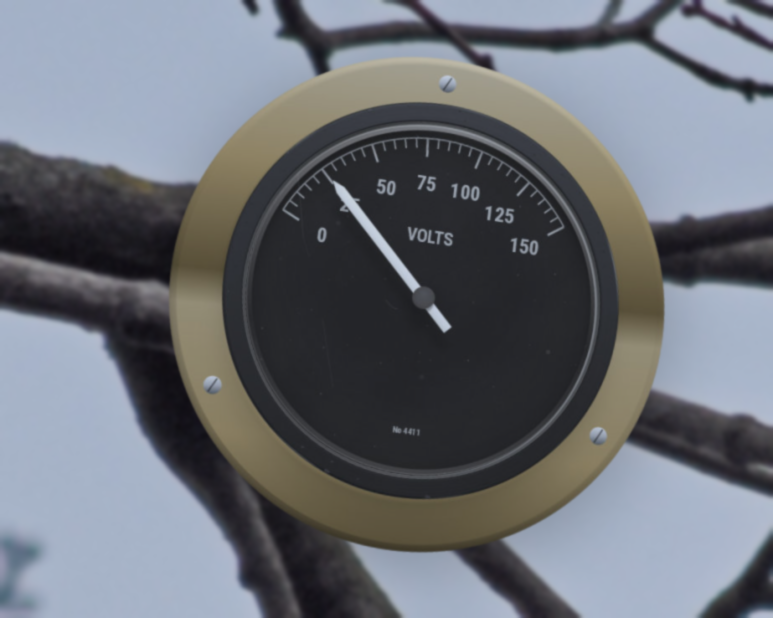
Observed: 25 V
